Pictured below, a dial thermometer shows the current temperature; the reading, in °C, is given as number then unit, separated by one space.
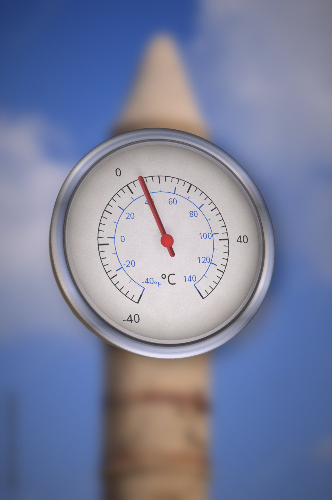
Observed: 4 °C
